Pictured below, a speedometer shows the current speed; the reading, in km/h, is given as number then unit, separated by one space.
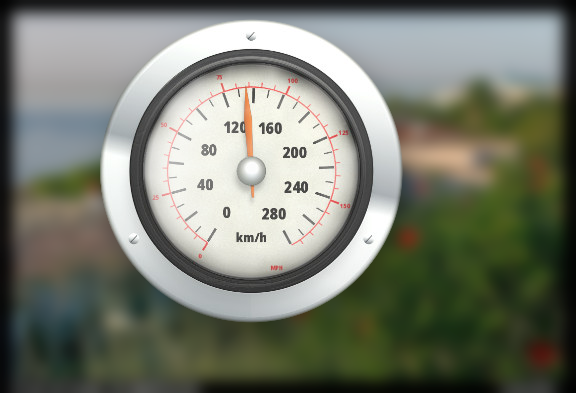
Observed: 135 km/h
